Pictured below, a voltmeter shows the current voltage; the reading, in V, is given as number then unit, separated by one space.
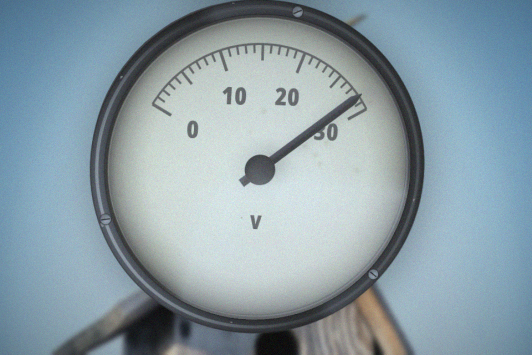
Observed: 28 V
